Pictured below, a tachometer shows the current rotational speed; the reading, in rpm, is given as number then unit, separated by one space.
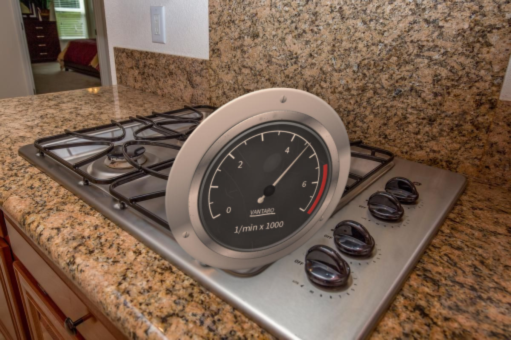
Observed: 4500 rpm
